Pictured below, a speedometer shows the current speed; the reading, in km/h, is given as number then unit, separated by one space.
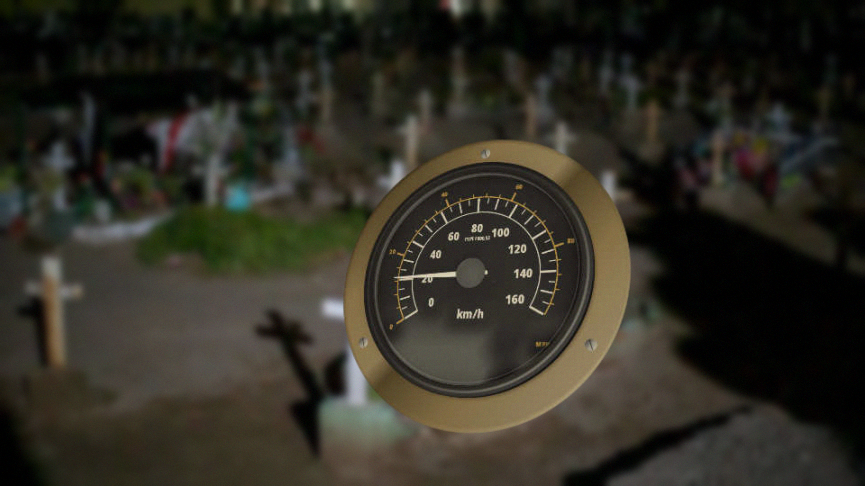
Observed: 20 km/h
